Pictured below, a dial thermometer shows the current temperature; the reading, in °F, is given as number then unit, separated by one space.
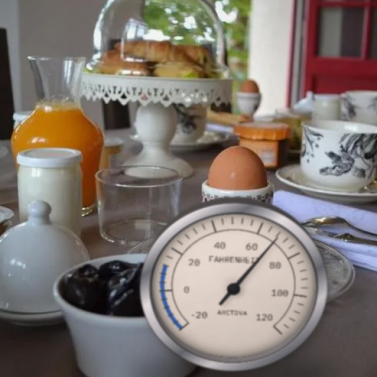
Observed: 68 °F
